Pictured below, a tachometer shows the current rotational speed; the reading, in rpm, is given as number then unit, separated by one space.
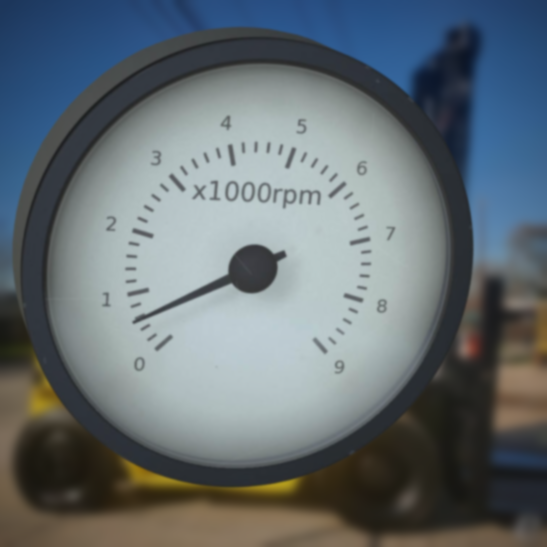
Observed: 600 rpm
